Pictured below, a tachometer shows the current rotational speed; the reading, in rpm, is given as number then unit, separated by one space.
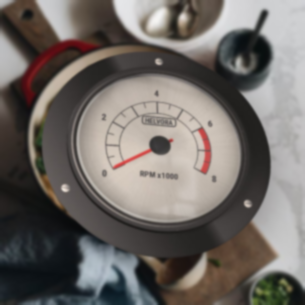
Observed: 0 rpm
